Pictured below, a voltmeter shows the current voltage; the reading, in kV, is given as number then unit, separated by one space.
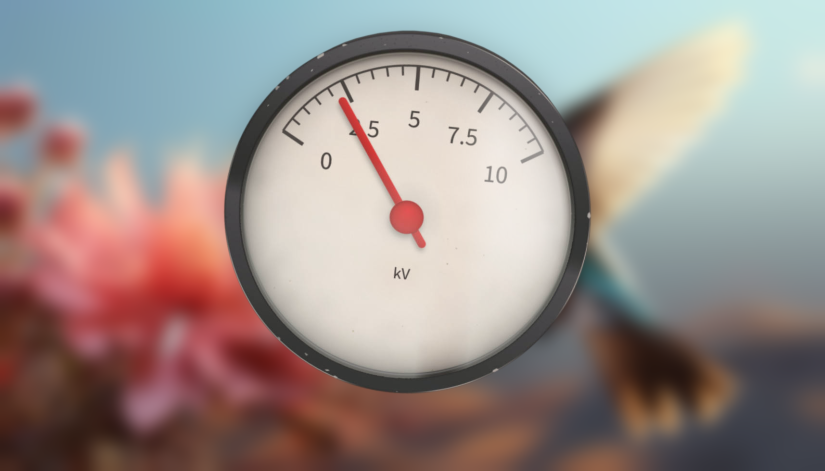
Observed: 2.25 kV
